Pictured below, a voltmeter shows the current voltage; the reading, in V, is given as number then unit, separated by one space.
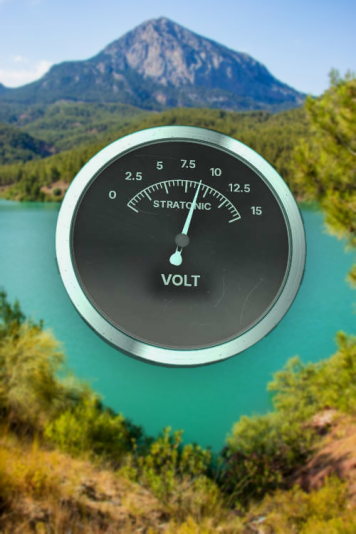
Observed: 9 V
